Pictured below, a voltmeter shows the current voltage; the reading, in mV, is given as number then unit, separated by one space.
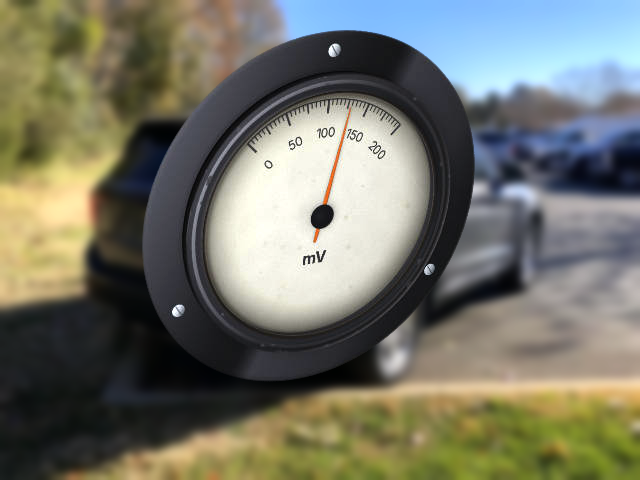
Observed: 125 mV
